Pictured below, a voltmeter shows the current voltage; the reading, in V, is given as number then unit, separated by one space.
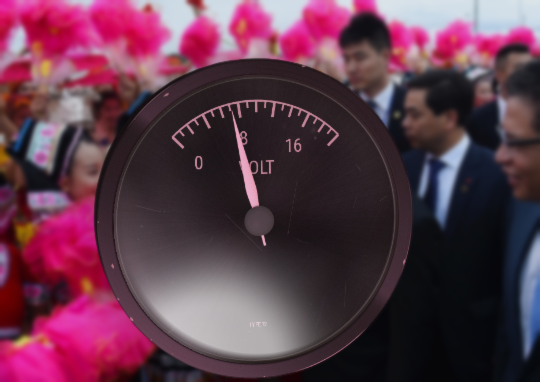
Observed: 7 V
